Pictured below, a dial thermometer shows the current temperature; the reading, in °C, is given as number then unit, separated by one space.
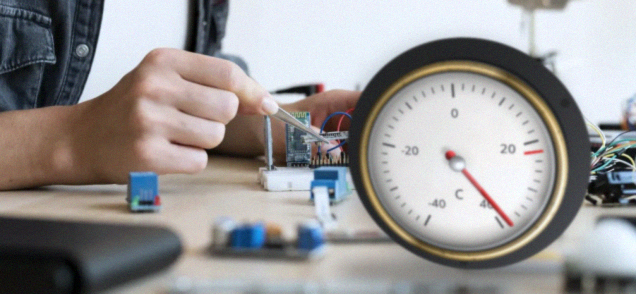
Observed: 38 °C
